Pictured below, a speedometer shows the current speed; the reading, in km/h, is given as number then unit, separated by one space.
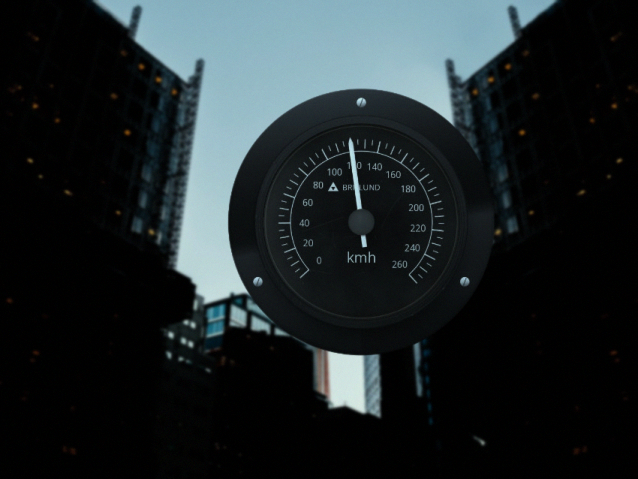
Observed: 120 km/h
